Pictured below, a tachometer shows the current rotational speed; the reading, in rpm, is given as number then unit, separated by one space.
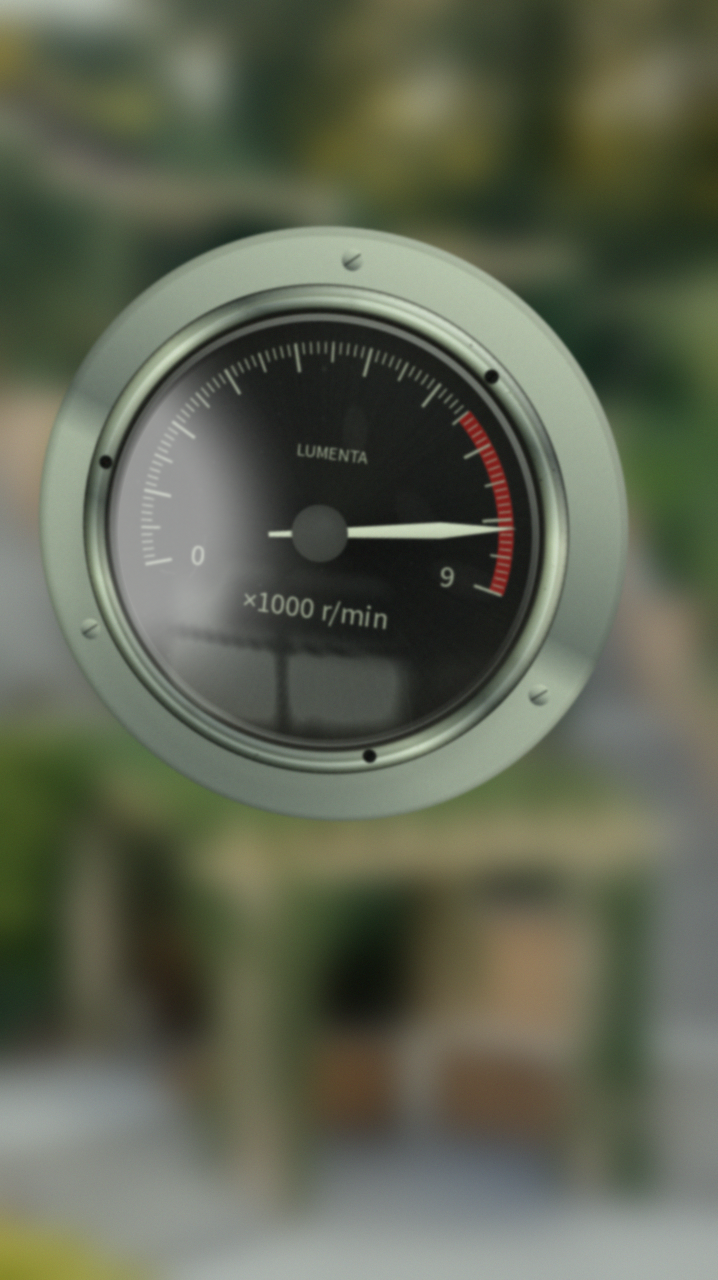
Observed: 8100 rpm
